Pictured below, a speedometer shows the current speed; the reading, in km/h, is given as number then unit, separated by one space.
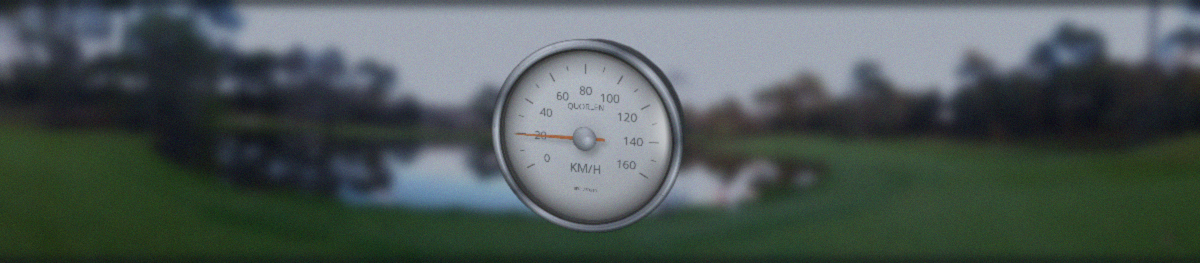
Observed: 20 km/h
